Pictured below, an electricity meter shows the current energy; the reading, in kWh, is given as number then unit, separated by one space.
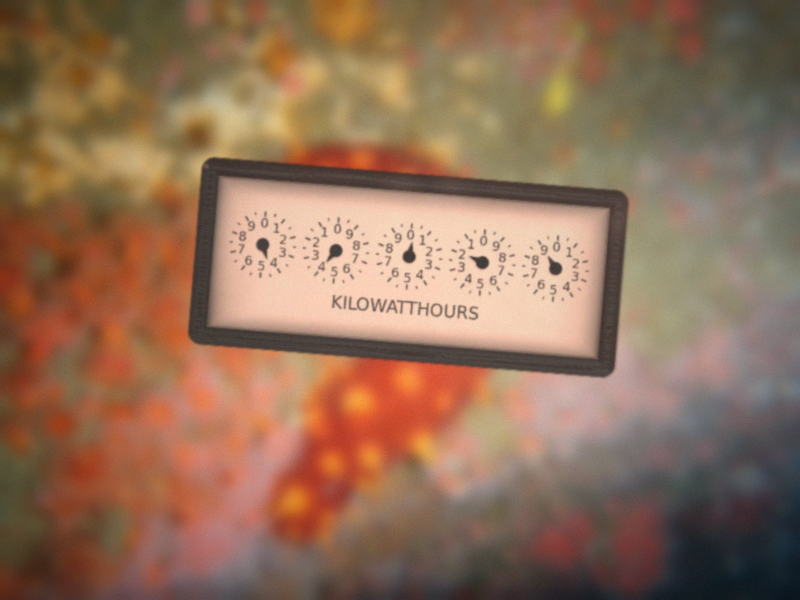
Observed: 44019 kWh
